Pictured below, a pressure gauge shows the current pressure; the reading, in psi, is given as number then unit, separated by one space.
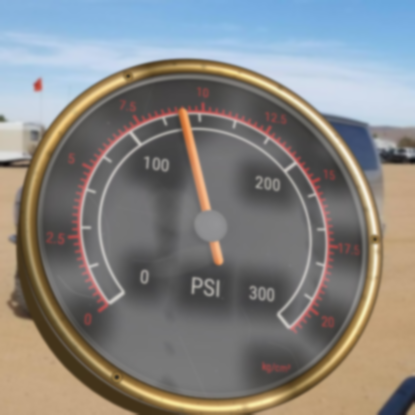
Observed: 130 psi
